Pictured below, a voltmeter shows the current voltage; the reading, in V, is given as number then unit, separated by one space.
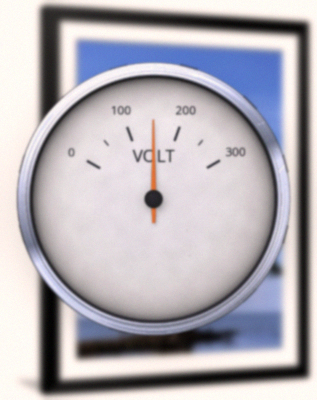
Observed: 150 V
